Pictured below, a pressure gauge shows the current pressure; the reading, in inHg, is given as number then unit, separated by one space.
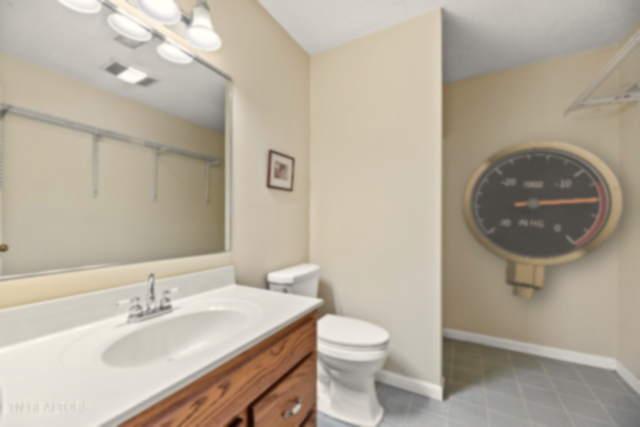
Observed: -6 inHg
